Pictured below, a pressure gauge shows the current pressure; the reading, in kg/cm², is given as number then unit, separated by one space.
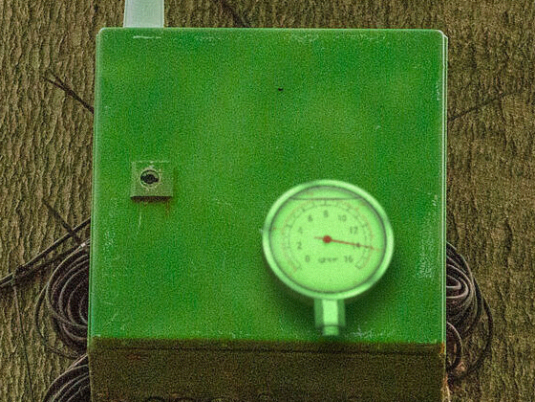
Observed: 14 kg/cm²
